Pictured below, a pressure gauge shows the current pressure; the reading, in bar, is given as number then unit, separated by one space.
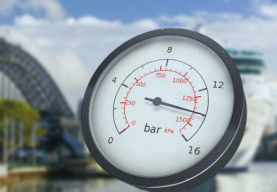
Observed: 14 bar
